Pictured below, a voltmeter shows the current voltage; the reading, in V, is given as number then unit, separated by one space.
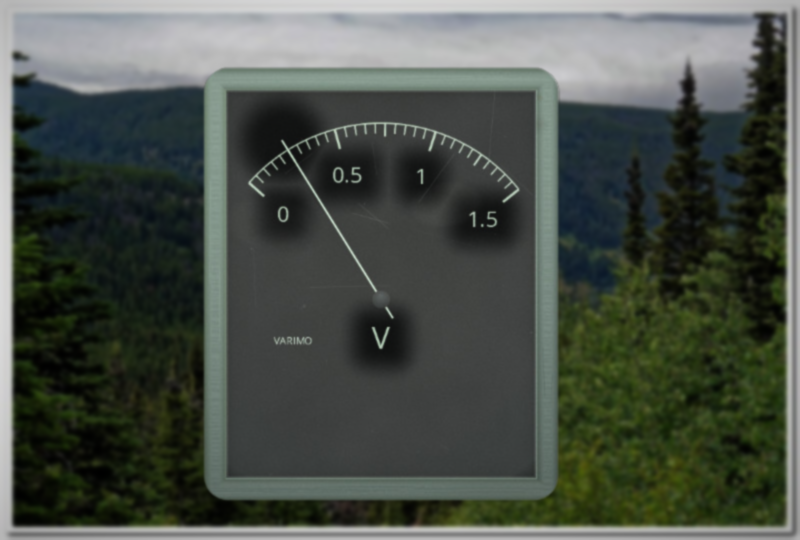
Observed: 0.25 V
